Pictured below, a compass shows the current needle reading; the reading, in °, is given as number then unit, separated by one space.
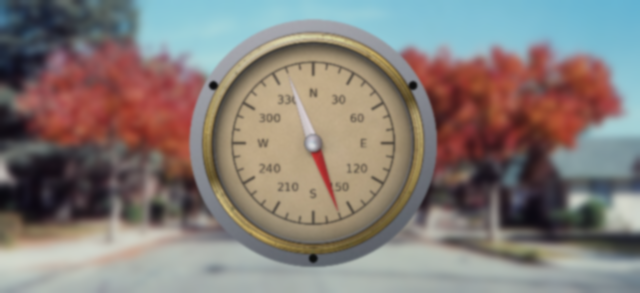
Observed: 160 °
